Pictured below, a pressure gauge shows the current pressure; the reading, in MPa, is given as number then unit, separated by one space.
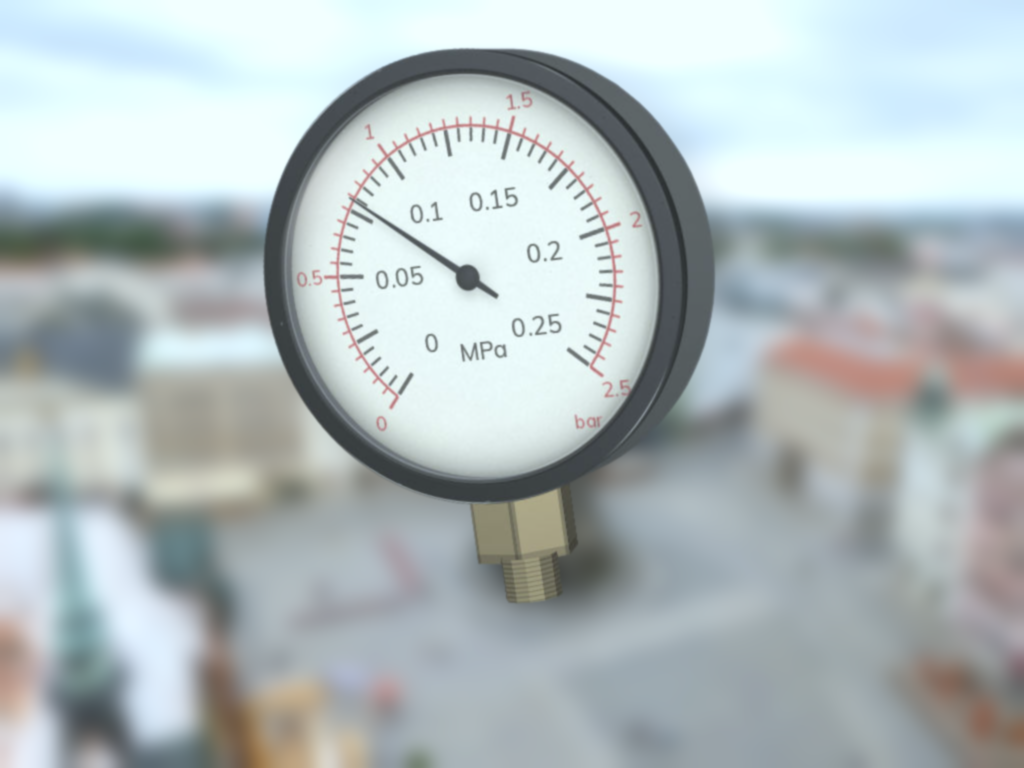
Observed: 0.08 MPa
